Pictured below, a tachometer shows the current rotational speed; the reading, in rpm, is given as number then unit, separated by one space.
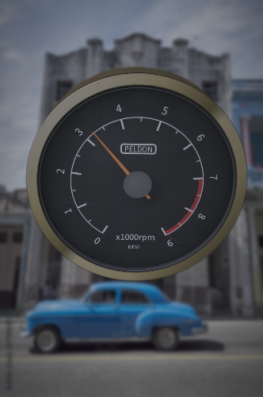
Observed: 3250 rpm
